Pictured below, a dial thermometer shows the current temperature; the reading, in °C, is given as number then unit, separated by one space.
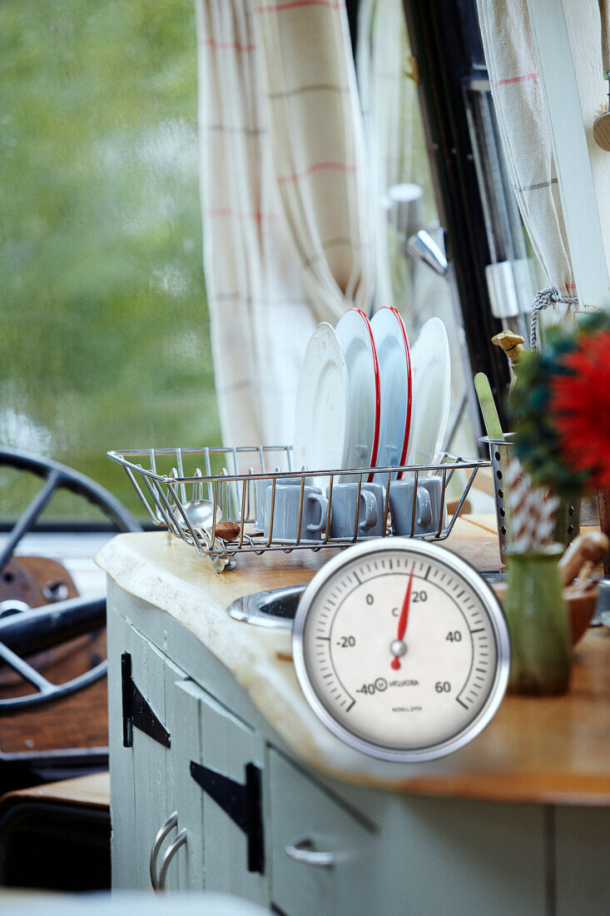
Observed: 16 °C
